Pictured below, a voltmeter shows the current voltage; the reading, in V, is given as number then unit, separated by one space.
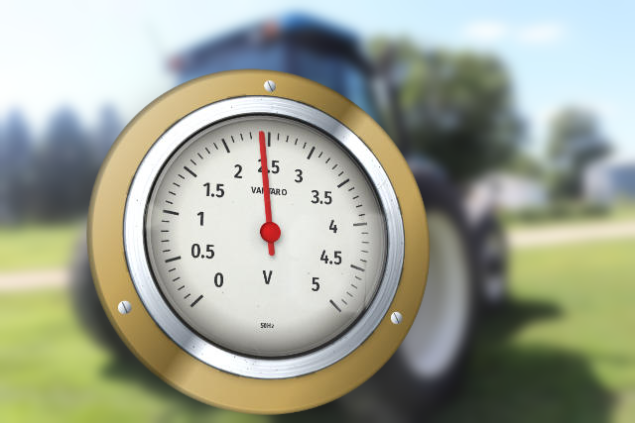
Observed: 2.4 V
